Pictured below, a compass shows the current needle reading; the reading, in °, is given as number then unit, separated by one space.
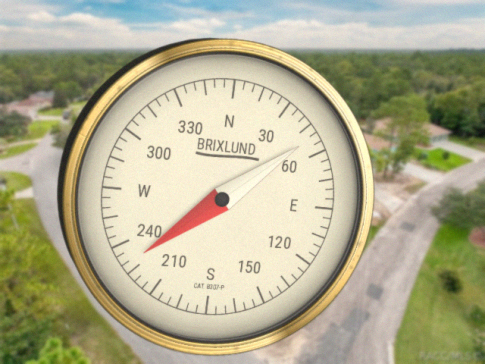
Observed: 230 °
